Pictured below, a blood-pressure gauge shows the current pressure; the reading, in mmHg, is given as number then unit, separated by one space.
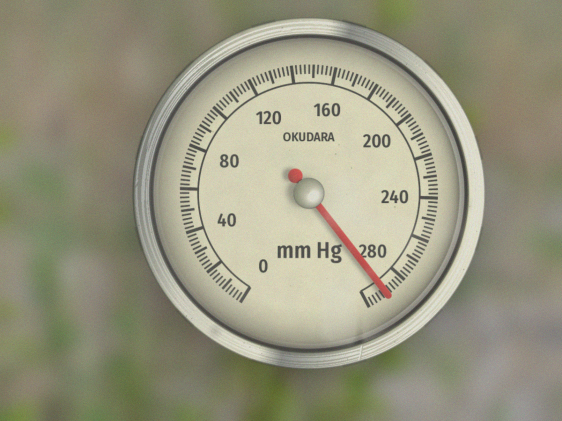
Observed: 290 mmHg
